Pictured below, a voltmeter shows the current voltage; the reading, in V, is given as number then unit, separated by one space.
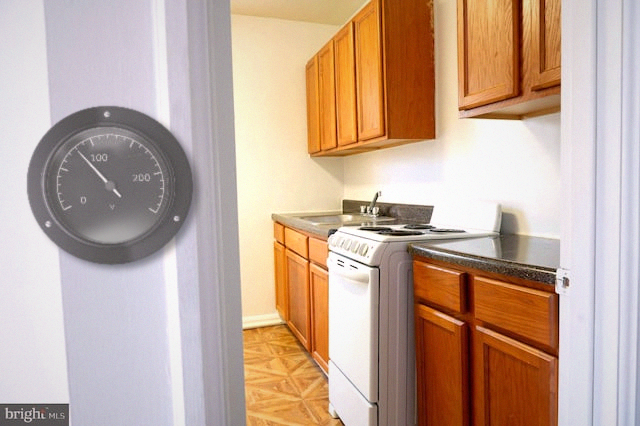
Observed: 80 V
